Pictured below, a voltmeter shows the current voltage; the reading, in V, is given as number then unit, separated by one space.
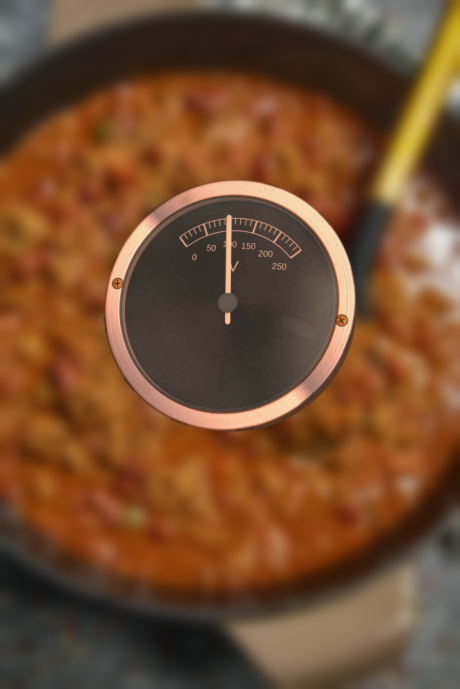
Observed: 100 V
